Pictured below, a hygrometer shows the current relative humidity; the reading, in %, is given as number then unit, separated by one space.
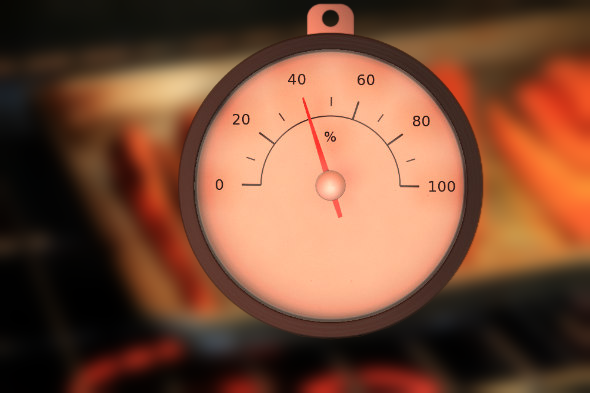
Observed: 40 %
